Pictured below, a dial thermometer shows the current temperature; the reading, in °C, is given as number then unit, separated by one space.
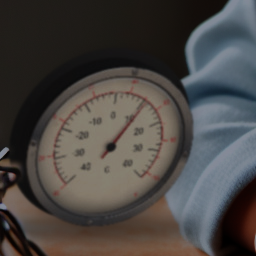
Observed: 10 °C
